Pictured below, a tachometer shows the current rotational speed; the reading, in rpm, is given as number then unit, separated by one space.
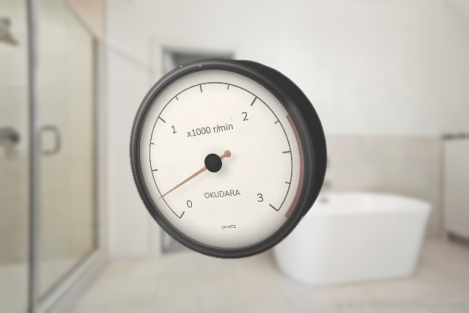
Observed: 250 rpm
